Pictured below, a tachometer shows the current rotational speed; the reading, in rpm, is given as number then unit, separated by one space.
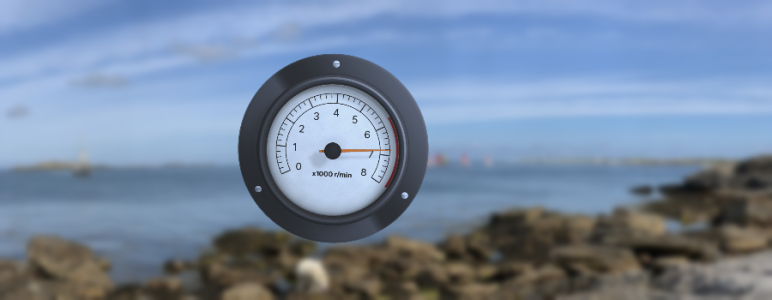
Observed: 6800 rpm
